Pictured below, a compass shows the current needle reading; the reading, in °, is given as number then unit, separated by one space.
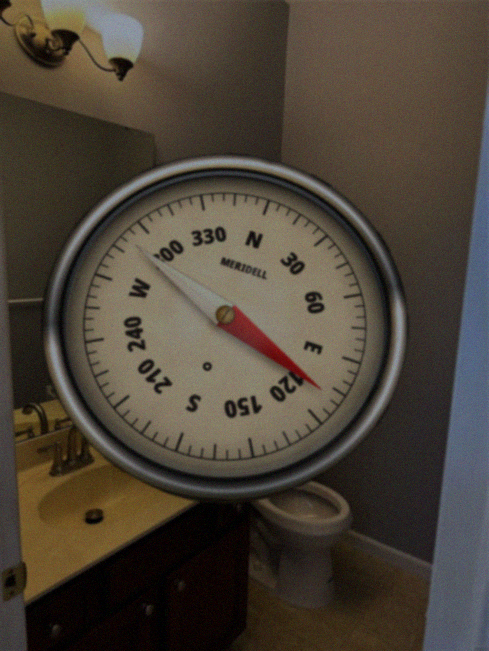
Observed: 110 °
